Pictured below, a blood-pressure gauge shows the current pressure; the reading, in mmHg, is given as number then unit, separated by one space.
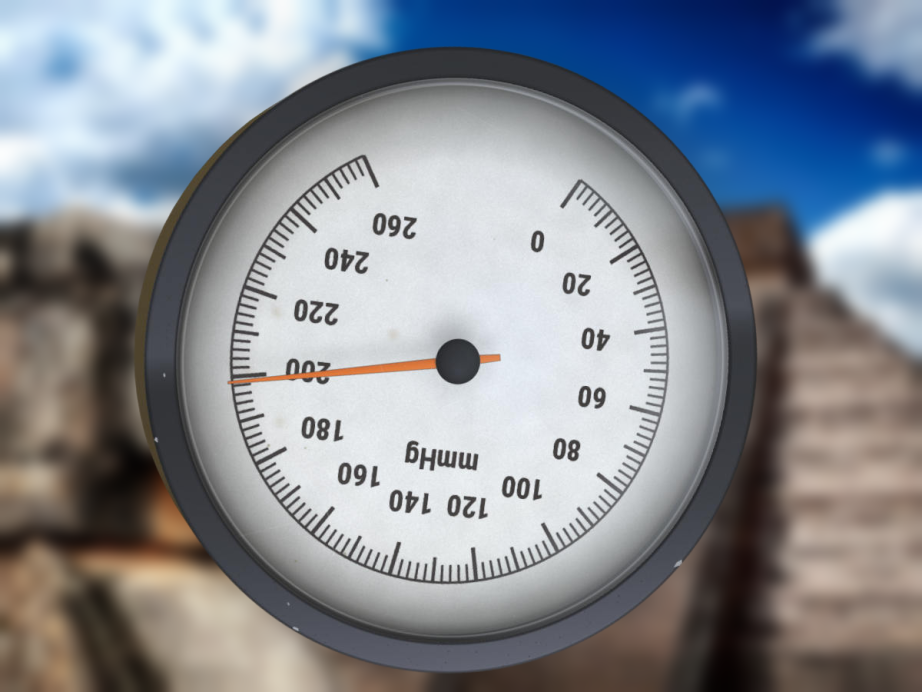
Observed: 199 mmHg
